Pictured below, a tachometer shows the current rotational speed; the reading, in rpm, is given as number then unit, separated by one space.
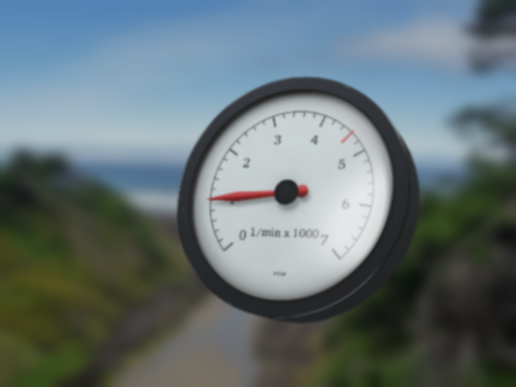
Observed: 1000 rpm
